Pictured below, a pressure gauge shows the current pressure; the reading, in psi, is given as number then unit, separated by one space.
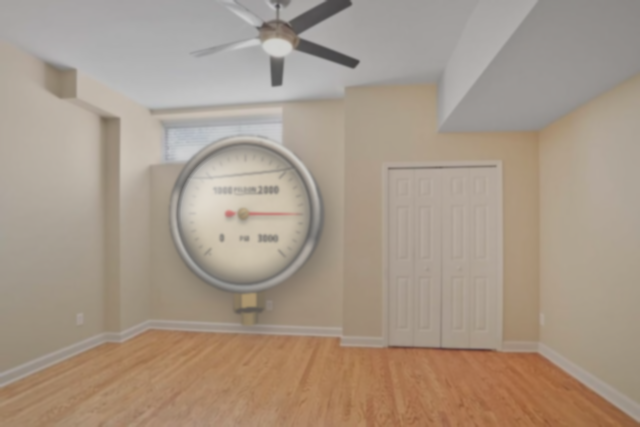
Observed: 2500 psi
